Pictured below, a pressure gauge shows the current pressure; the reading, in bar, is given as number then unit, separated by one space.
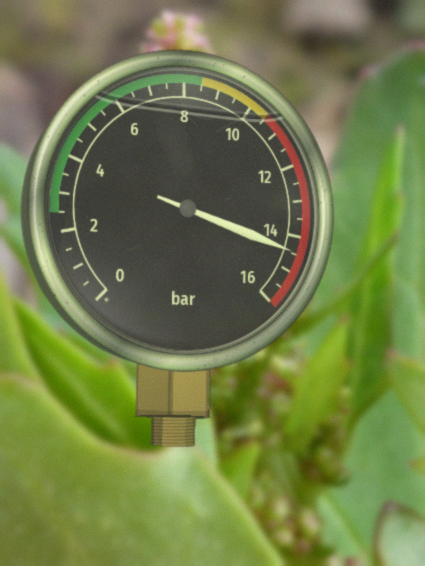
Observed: 14.5 bar
